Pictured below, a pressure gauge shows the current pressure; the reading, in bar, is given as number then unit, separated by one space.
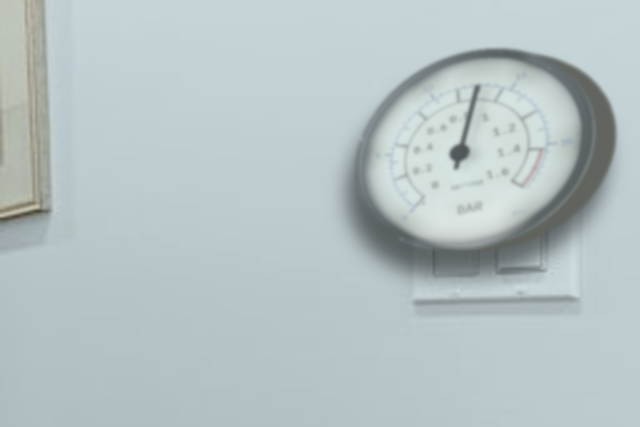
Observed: 0.9 bar
